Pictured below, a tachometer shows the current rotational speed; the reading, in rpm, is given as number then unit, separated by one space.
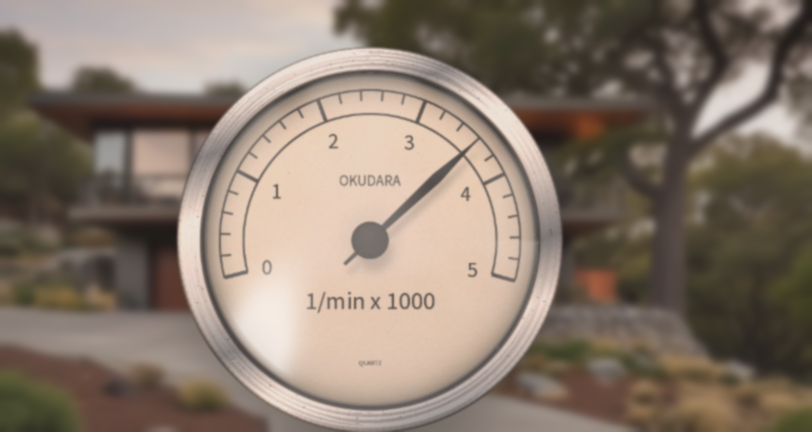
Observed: 3600 rpm
